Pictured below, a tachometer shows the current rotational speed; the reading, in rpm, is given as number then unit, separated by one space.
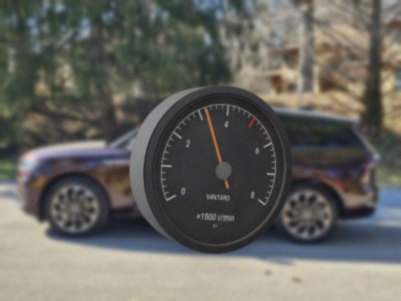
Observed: 3200 rpm
